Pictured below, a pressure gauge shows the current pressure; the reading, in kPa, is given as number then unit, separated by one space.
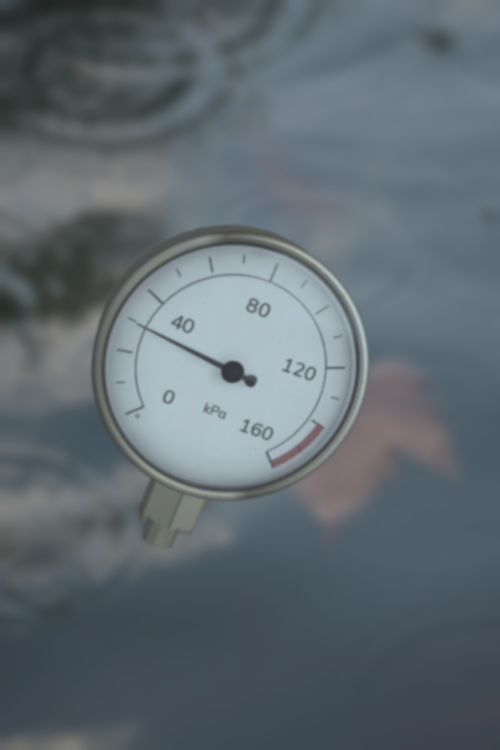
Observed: 30 kPa
